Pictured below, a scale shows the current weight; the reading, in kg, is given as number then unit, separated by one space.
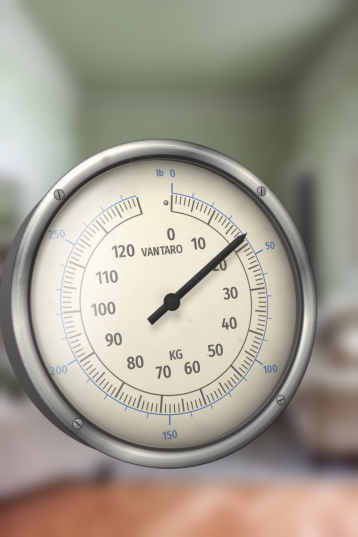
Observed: 18 kg
